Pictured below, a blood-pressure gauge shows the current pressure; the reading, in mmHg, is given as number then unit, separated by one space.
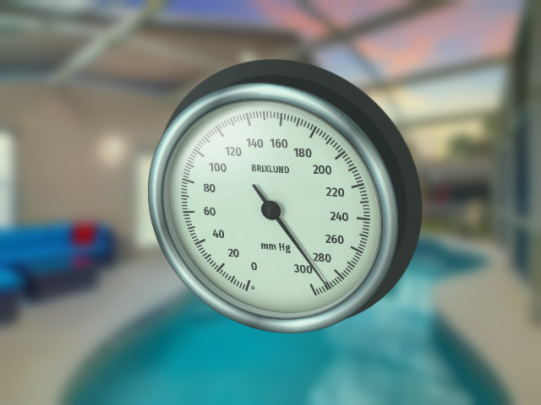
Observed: 290 mmHg
